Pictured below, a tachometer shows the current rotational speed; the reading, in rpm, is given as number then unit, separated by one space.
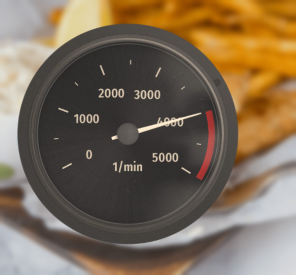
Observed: 4000 rpm
